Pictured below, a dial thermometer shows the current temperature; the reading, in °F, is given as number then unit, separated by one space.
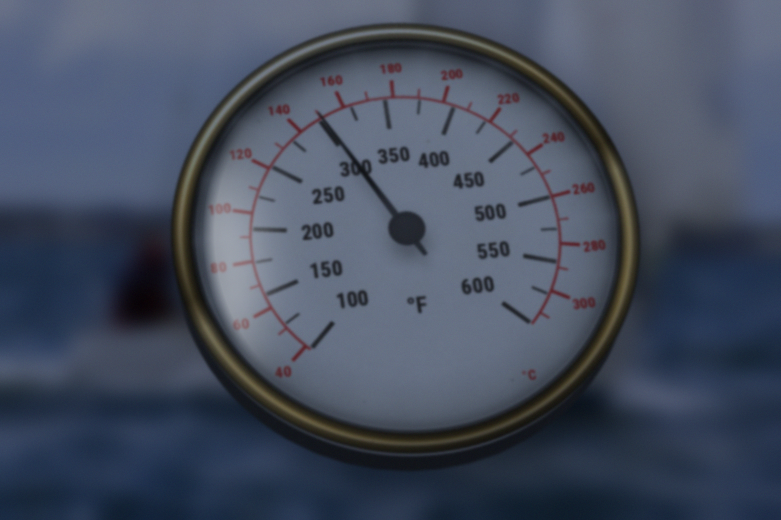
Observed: 300 °F
